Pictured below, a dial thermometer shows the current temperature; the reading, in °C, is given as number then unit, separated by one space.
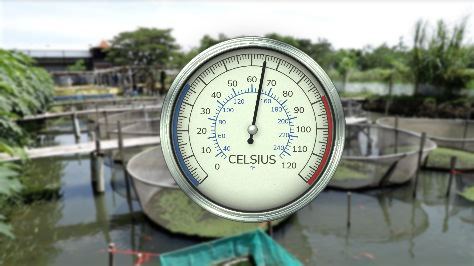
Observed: 65 °C
